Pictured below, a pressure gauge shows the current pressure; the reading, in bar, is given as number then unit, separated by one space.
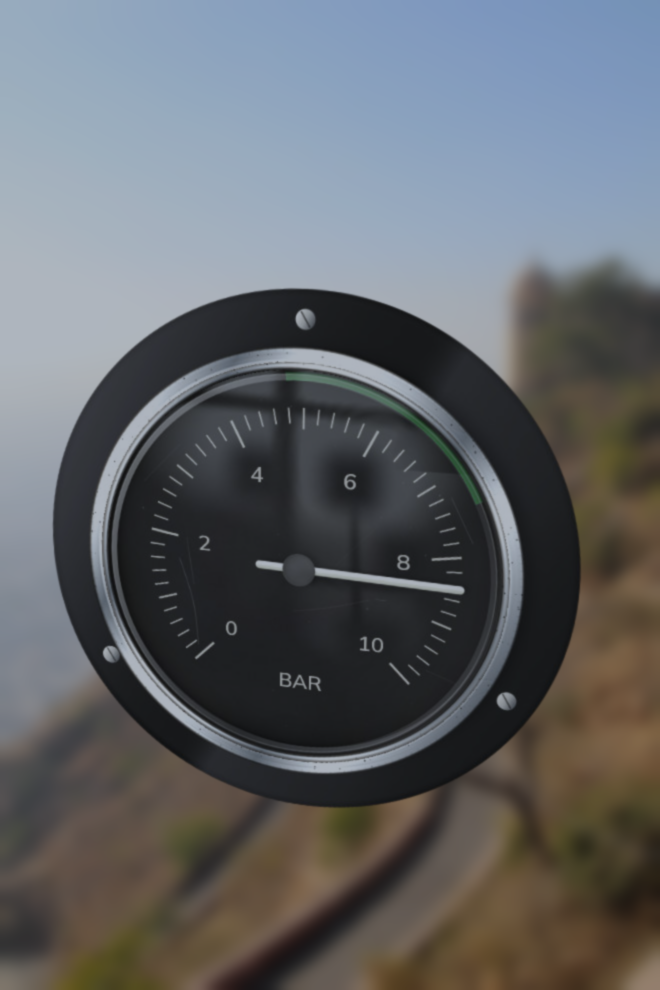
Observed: 8.4 bar
